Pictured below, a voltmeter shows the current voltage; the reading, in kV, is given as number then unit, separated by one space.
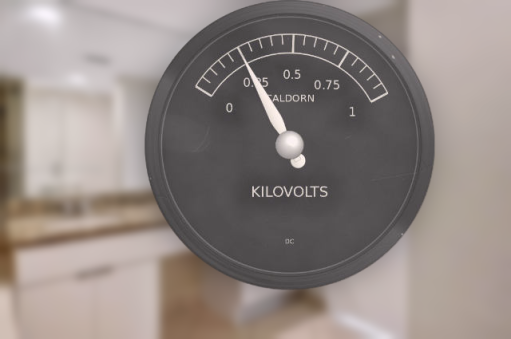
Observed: 0.25 kV
